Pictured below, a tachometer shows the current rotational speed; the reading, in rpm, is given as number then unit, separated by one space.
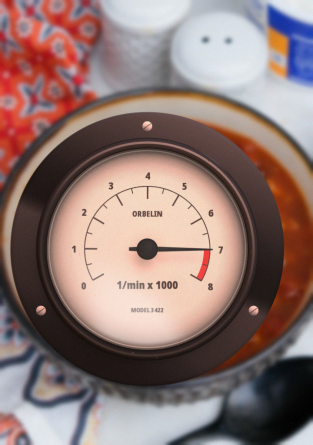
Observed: 7000 rpm
